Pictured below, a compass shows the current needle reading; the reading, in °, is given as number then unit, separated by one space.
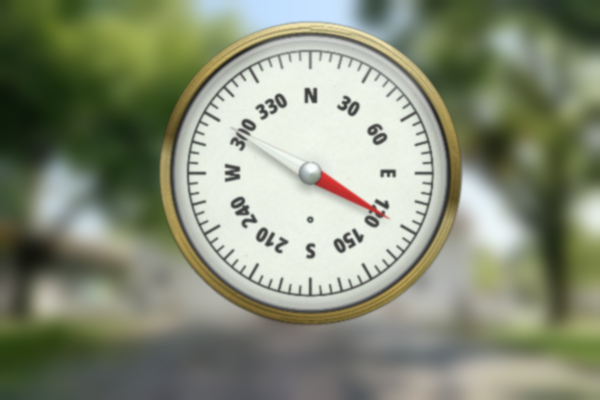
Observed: 120 °
